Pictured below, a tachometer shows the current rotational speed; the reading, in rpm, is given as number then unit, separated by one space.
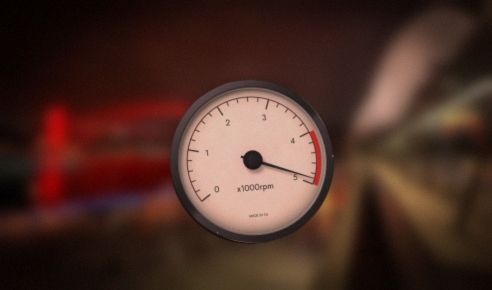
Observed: 4900 rpm
